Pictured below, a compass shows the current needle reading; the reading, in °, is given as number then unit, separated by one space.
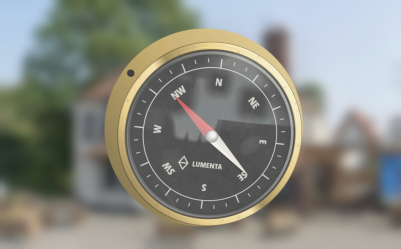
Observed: 310 °
